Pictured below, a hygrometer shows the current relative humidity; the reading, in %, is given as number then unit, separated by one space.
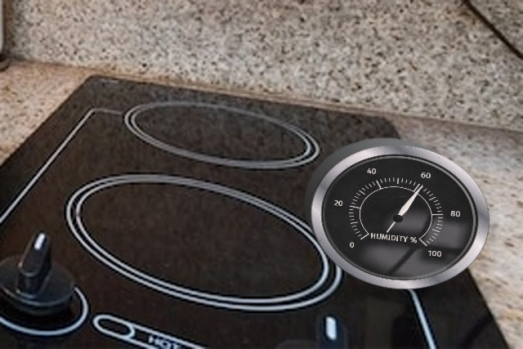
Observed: 60 %
